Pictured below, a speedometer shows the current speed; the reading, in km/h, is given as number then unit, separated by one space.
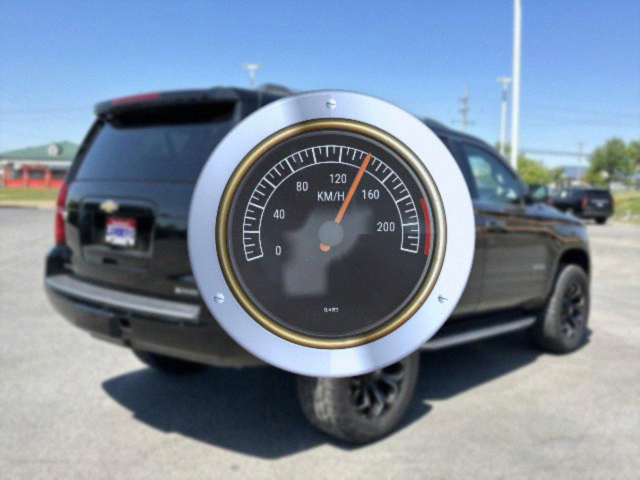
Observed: 140 km/h
